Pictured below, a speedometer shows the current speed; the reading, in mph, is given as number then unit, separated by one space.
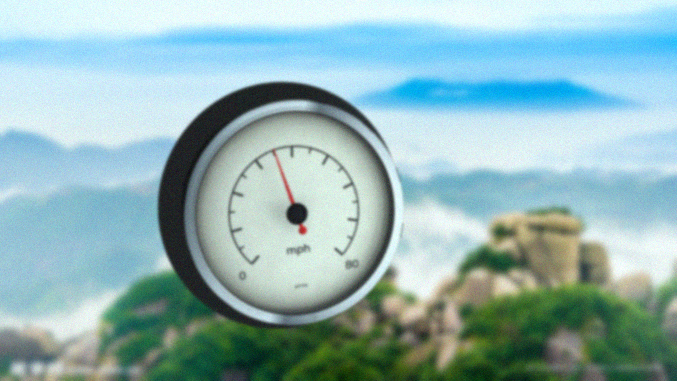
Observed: 35 mph
